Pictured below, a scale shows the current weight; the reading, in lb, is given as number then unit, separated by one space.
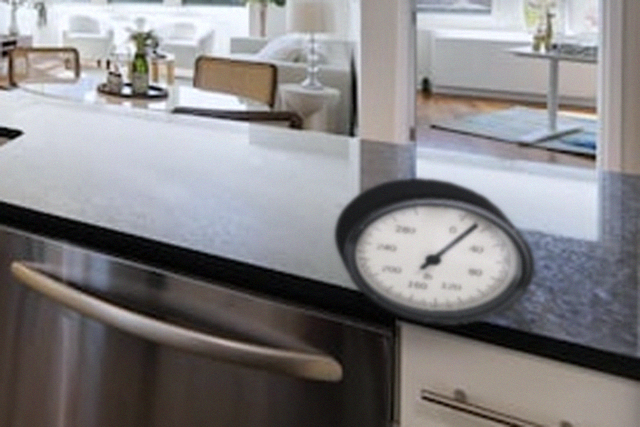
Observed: 10 lb
